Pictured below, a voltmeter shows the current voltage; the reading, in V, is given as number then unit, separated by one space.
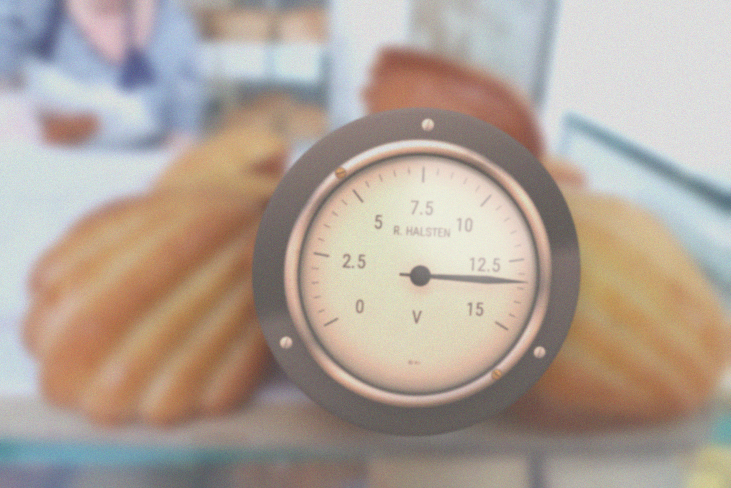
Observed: 13.25 V
